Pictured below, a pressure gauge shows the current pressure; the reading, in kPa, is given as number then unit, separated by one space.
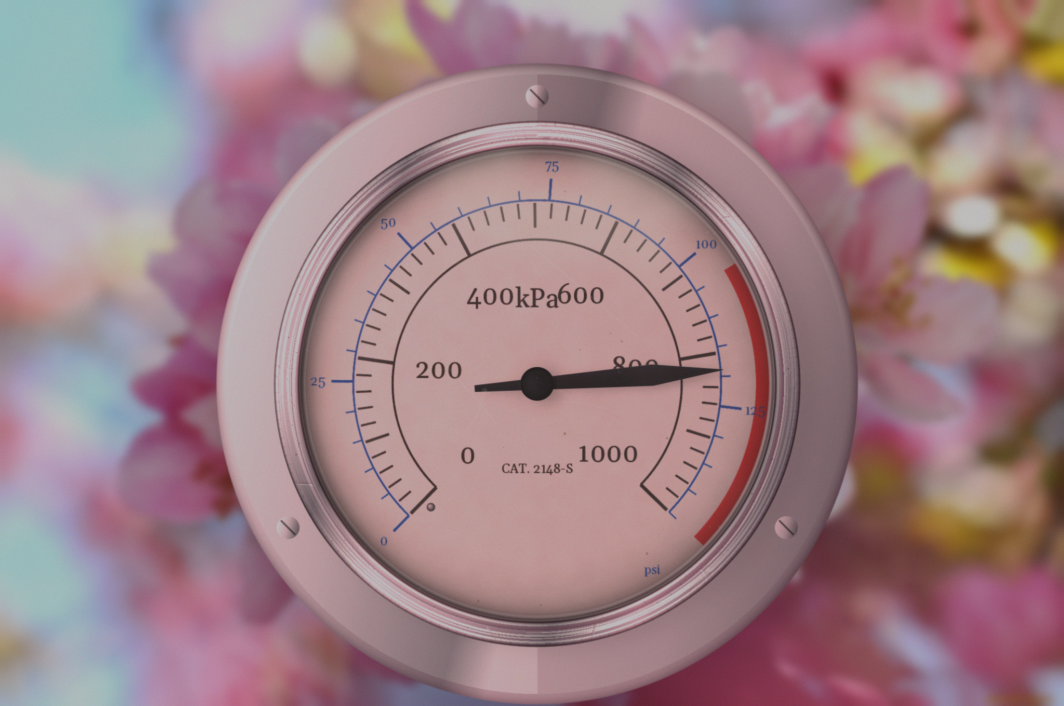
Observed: 820 kPa
